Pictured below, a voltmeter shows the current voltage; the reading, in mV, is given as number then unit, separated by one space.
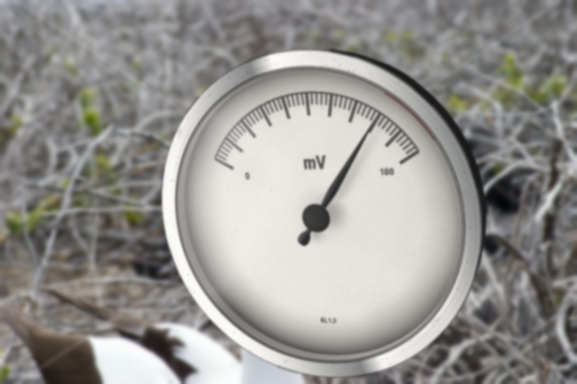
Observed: 80 mV
